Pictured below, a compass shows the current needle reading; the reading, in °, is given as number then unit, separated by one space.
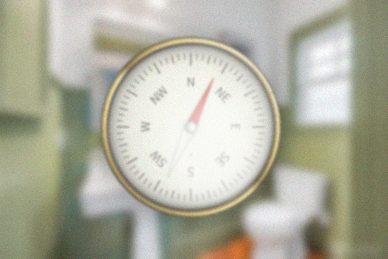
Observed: 25 °
